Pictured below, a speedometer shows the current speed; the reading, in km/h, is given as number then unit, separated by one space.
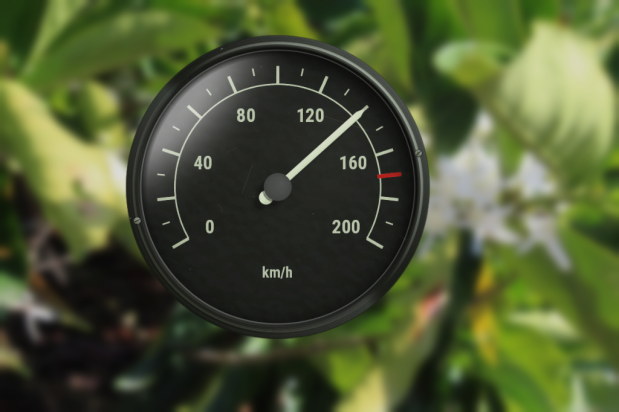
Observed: 140 km/h
